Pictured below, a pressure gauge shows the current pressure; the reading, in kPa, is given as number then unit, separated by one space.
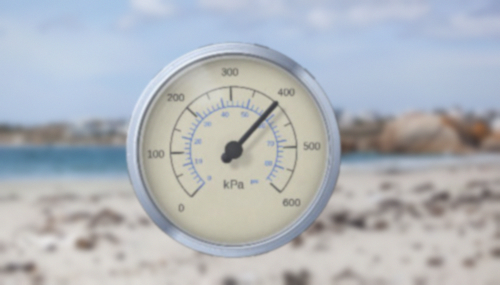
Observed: 400 kPa
